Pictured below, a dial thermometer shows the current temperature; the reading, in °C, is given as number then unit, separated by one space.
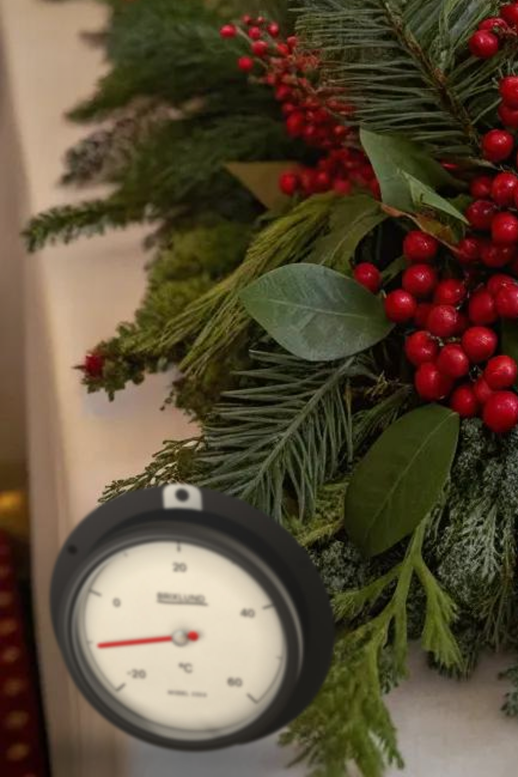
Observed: -10 °C
